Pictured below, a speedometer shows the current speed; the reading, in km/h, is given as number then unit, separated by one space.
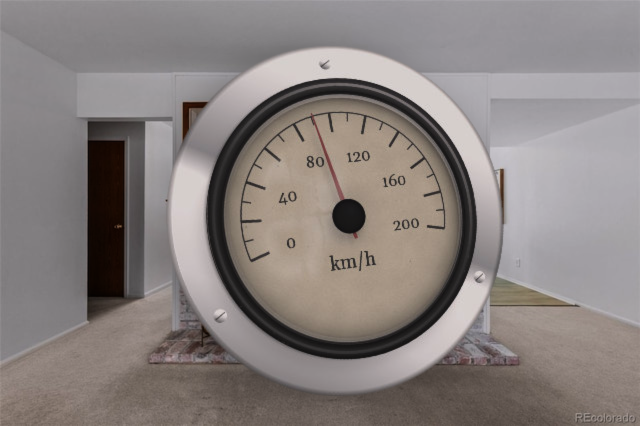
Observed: 90 km/h
